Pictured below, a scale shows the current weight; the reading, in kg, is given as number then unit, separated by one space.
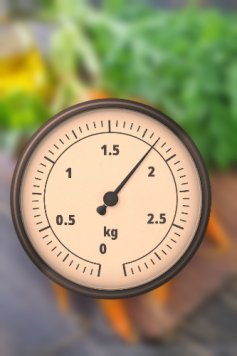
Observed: 1.85 kg
